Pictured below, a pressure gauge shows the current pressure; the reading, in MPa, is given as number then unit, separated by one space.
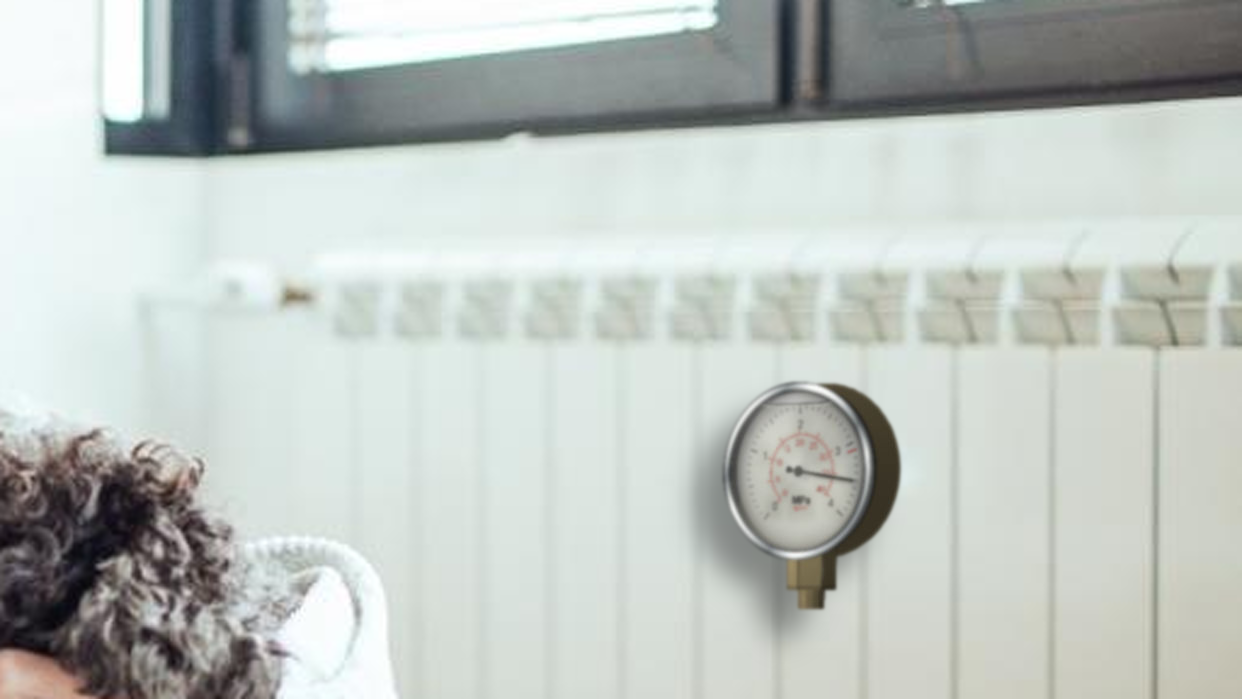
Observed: 3.5 MPa
